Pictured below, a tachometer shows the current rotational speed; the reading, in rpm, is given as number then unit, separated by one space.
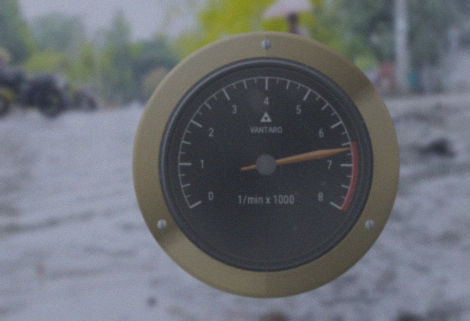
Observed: 6625 rpm
